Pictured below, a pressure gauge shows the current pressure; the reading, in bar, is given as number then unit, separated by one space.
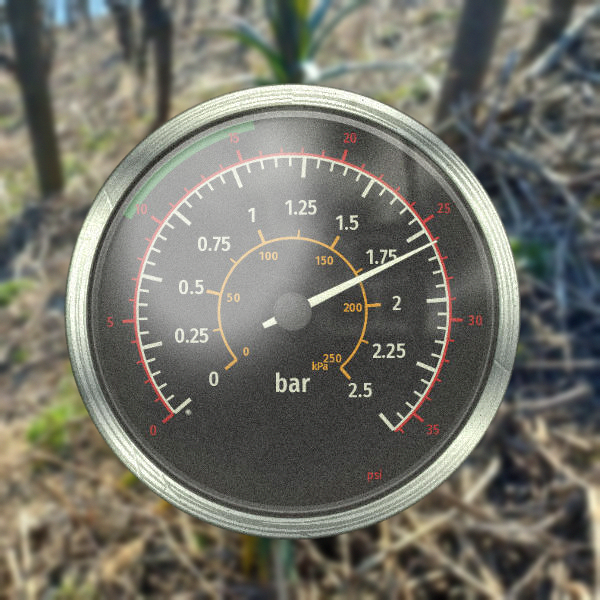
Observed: 1.8 bar
